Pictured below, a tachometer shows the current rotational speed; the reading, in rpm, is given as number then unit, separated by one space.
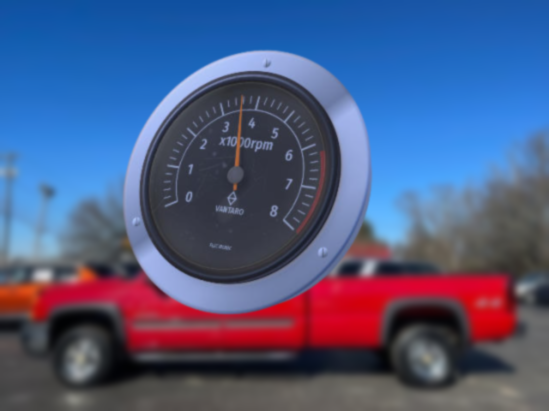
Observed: 3600 rpm
